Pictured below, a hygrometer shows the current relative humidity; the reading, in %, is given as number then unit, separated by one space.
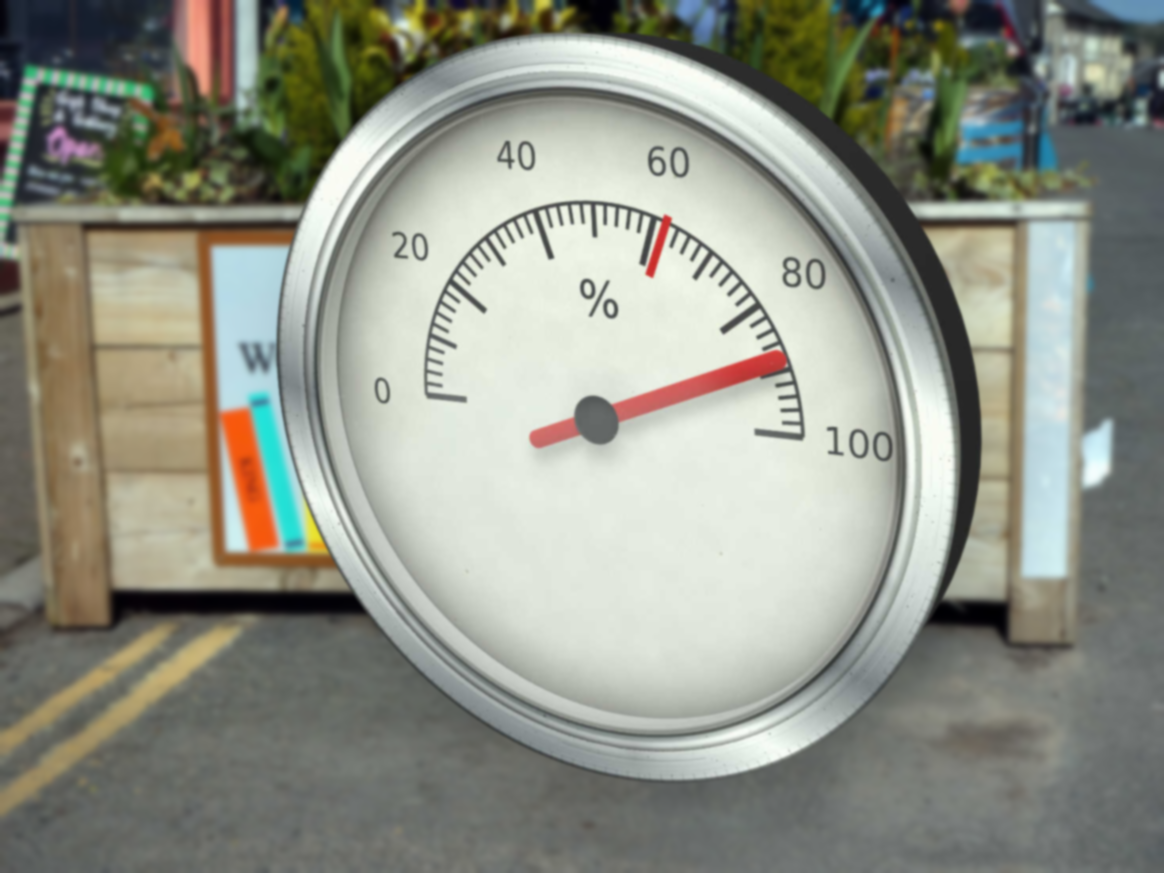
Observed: 88 %
